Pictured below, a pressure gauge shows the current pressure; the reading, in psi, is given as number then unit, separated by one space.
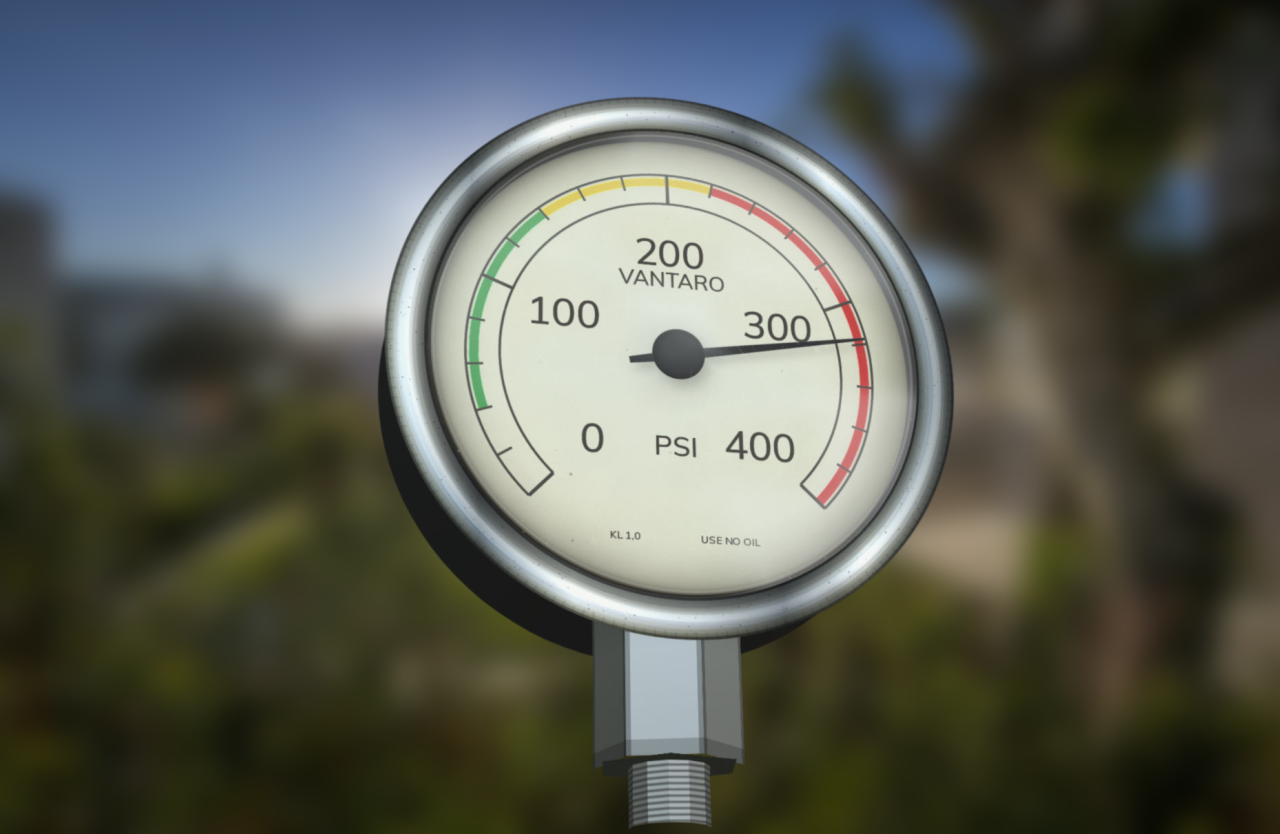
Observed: 320 psi
